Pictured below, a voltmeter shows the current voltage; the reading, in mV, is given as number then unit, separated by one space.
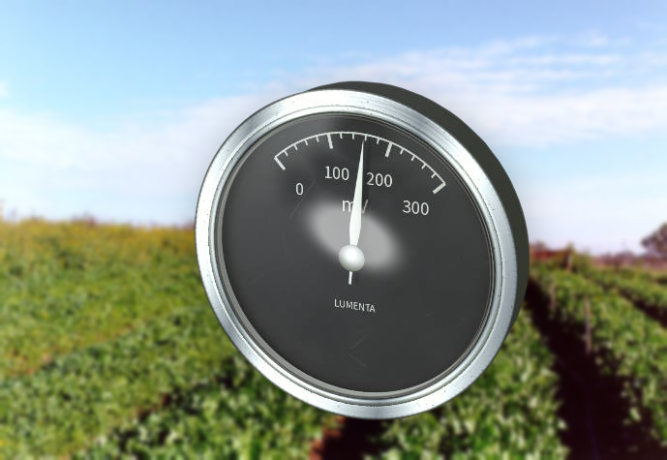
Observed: 160 mV
